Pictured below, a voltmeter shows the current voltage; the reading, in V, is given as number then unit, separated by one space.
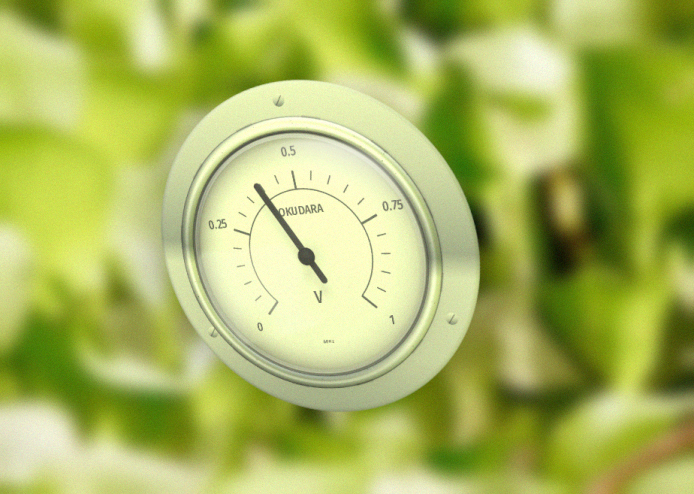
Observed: 0.4 V
